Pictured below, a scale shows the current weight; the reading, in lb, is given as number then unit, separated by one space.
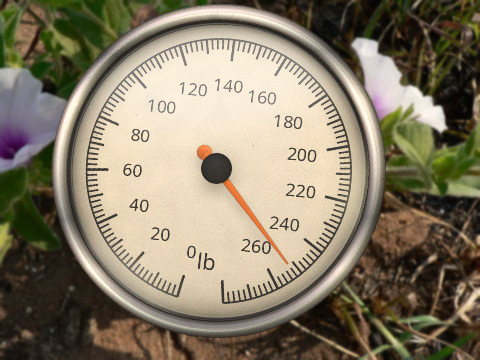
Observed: 252 lb
